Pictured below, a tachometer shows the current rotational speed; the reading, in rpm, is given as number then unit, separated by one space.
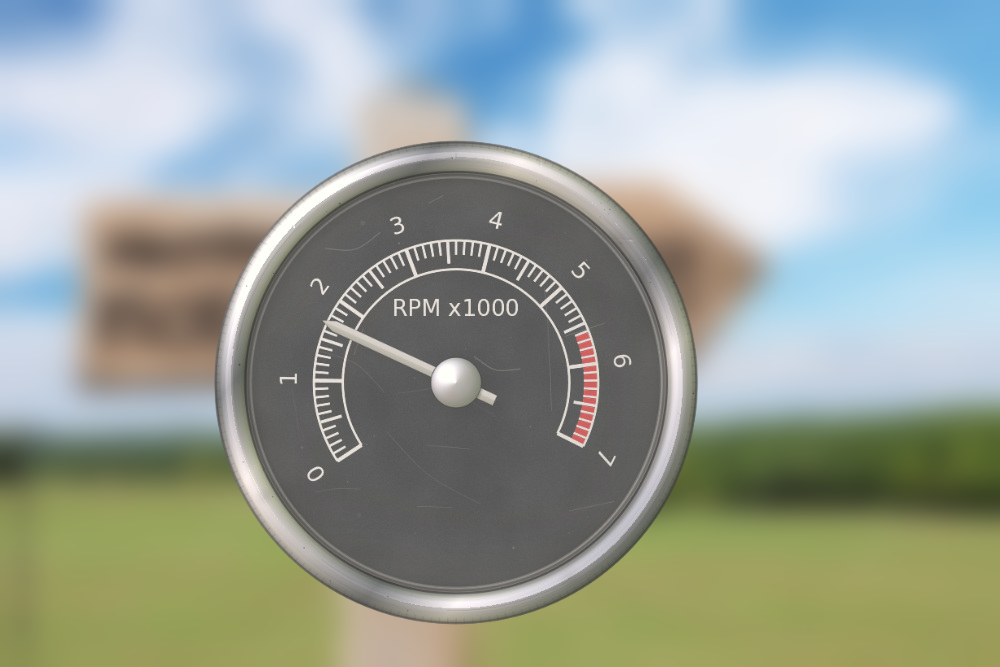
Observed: 1700 rpm
